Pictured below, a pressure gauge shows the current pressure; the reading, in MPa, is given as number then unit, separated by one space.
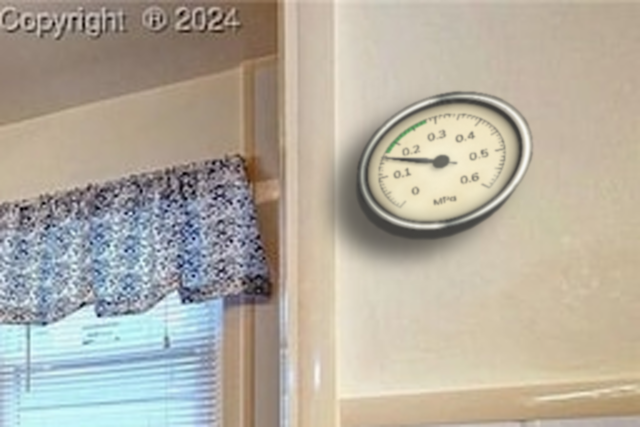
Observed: 0.15 MPa
